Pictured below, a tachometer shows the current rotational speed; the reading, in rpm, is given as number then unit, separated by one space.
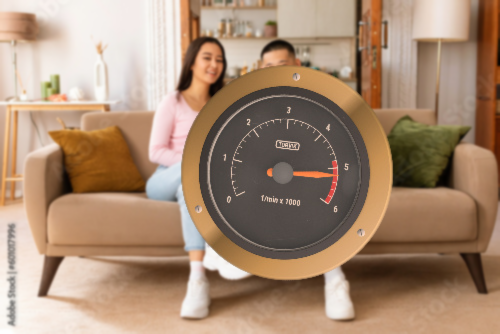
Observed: 5200 rpm
